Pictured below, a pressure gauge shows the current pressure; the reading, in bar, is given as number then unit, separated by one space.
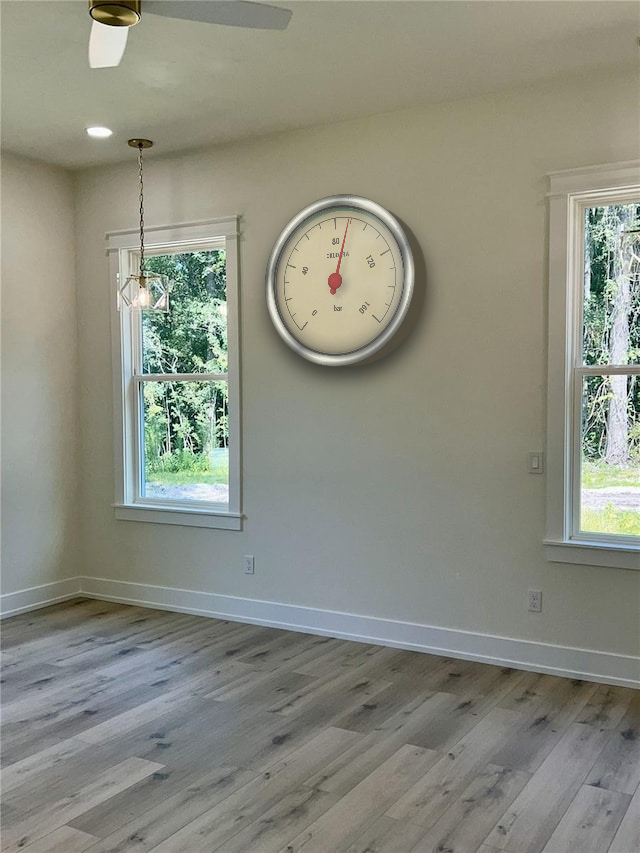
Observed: 90 bar
